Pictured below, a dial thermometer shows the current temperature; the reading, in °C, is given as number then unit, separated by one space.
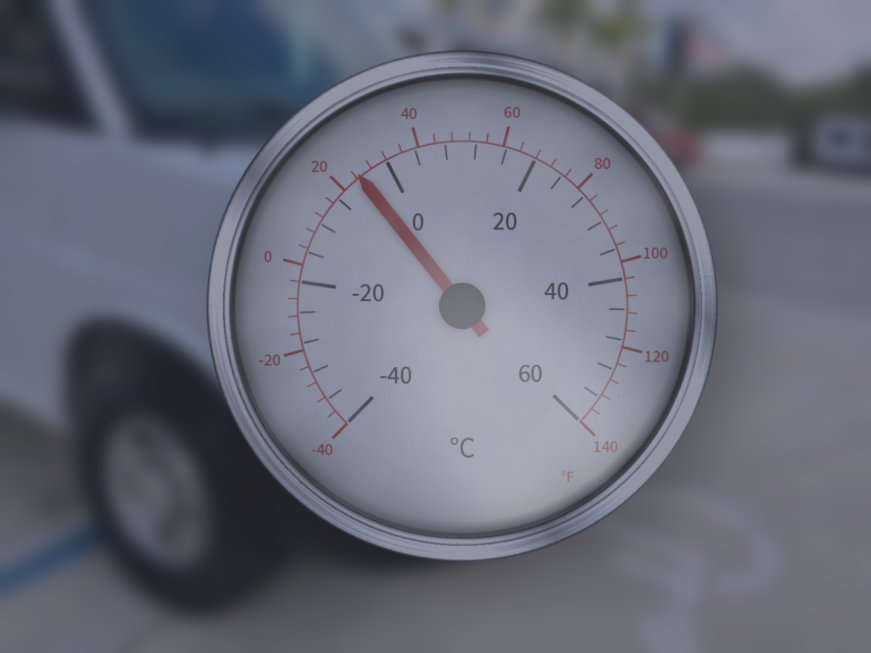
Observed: -4 °C
